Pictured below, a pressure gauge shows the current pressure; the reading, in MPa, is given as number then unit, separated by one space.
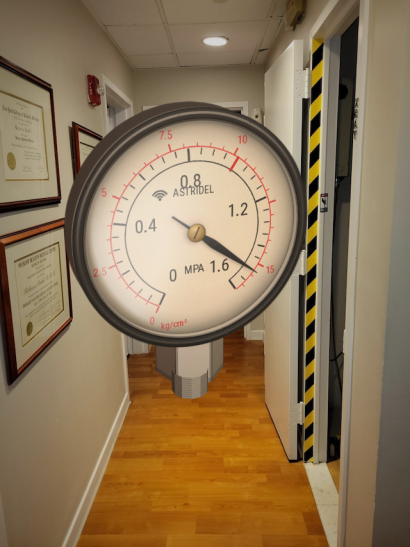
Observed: 1.5 MPa
